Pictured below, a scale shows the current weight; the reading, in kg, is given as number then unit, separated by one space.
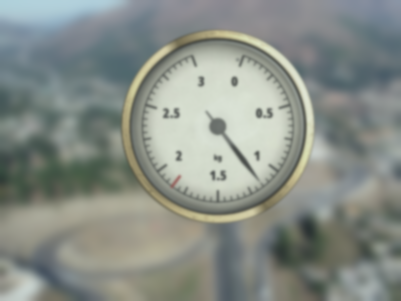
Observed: 1.15 kg
